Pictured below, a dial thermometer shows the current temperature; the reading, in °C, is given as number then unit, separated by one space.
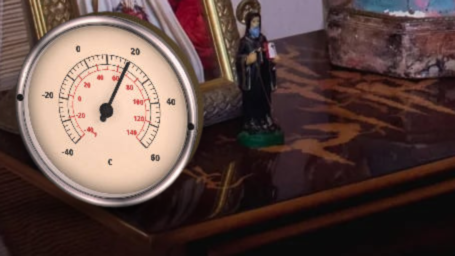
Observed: 20 °C
